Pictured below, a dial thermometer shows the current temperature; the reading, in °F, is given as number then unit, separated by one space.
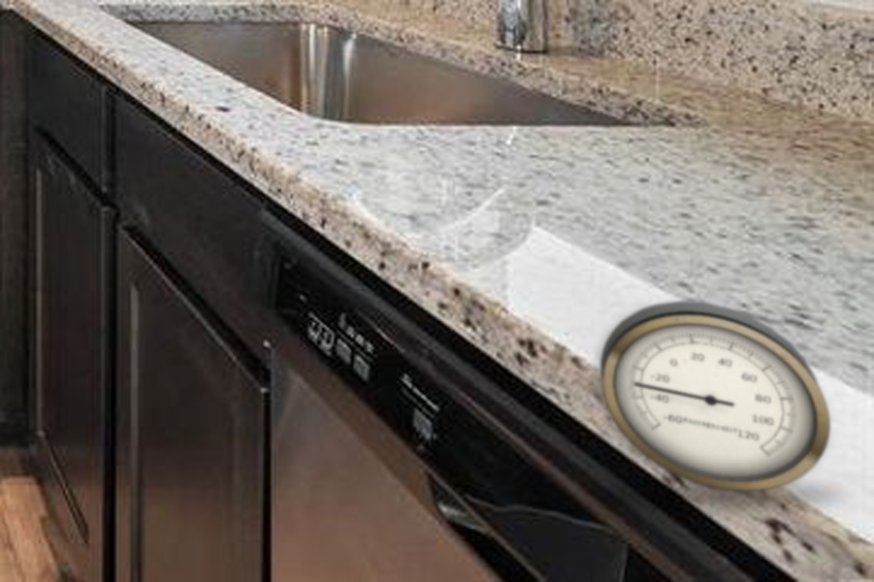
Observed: -30 °F
